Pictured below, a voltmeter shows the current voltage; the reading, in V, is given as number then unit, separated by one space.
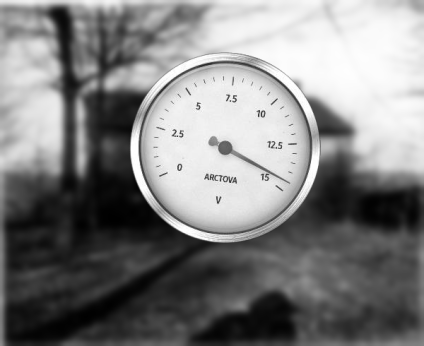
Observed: 14.5 V
